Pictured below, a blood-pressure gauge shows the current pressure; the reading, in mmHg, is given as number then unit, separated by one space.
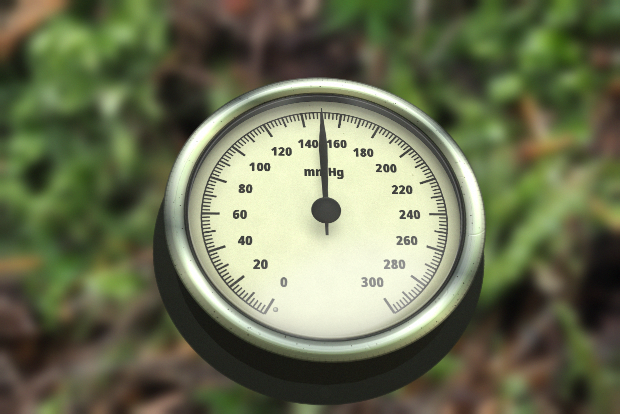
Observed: 150 mmHg
